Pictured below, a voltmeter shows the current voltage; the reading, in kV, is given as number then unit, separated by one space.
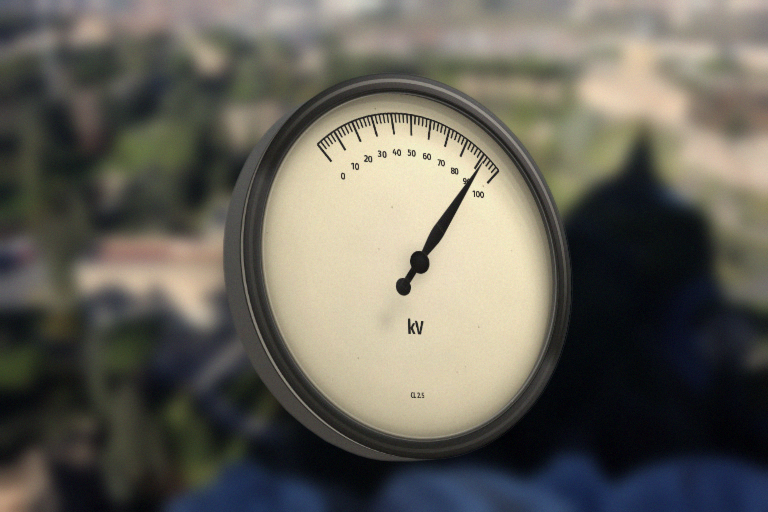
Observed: 90 kV
